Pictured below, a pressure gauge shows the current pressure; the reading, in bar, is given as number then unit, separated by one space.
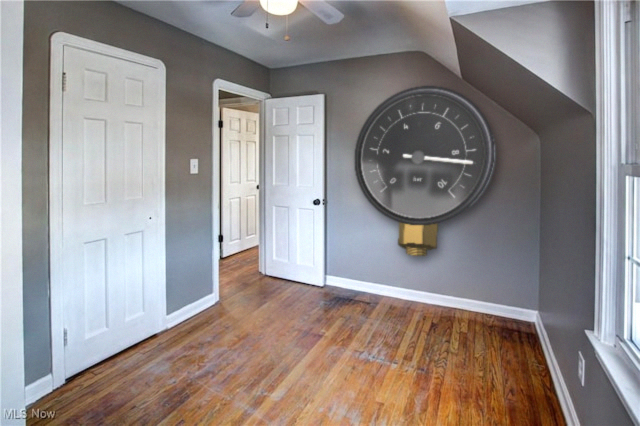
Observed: 8.5 bar
